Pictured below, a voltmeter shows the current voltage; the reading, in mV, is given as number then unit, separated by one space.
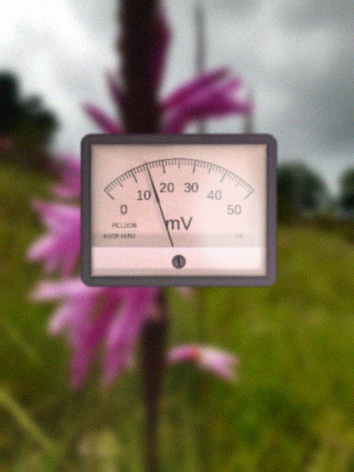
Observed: 15 mV
